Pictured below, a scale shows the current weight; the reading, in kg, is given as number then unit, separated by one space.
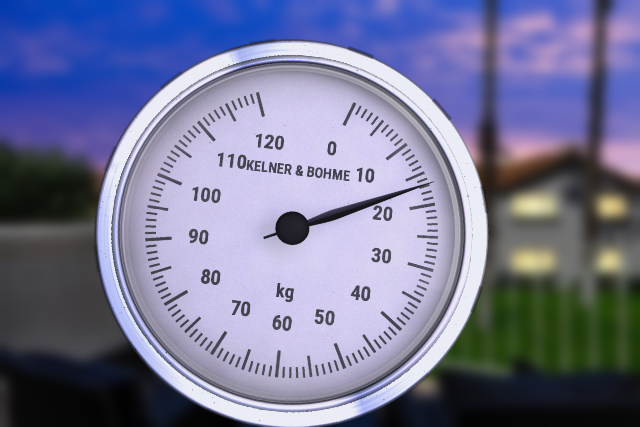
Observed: 17 kg
